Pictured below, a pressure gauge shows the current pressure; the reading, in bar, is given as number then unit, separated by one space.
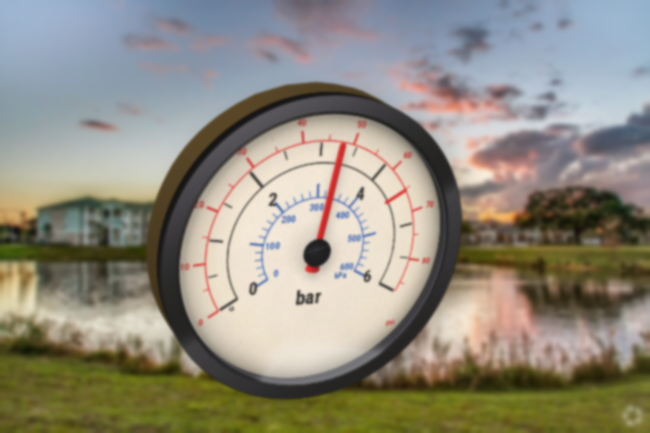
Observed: 3.25 bar
